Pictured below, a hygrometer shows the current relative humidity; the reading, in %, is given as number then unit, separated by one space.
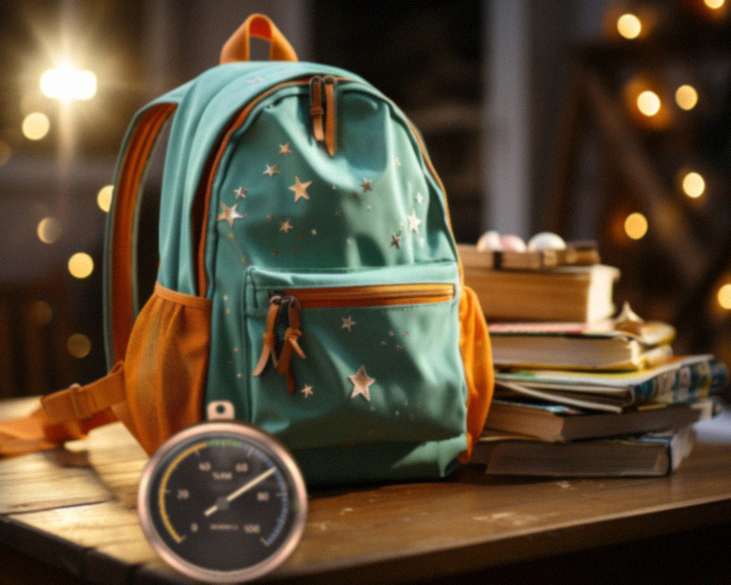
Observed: 70 %
